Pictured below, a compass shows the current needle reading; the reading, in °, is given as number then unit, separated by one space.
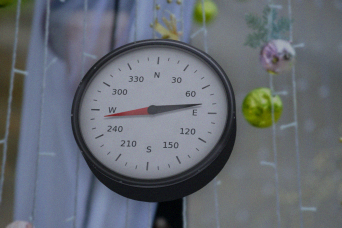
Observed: 260 °
